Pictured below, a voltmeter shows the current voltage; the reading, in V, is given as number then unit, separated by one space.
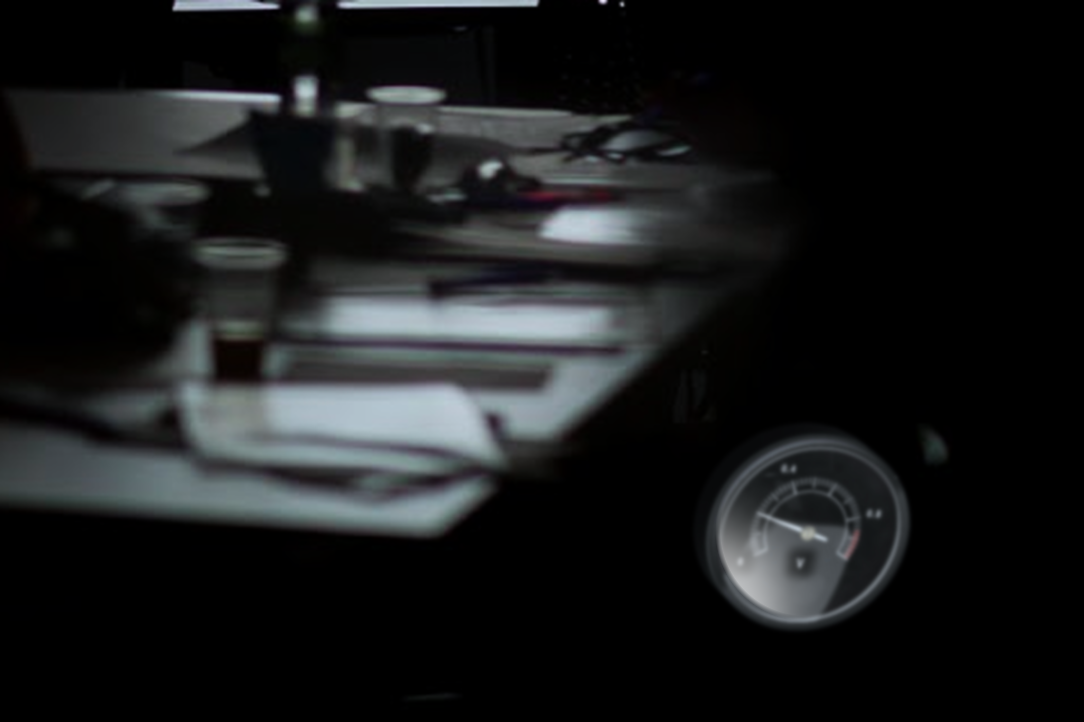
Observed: 0.2 V
